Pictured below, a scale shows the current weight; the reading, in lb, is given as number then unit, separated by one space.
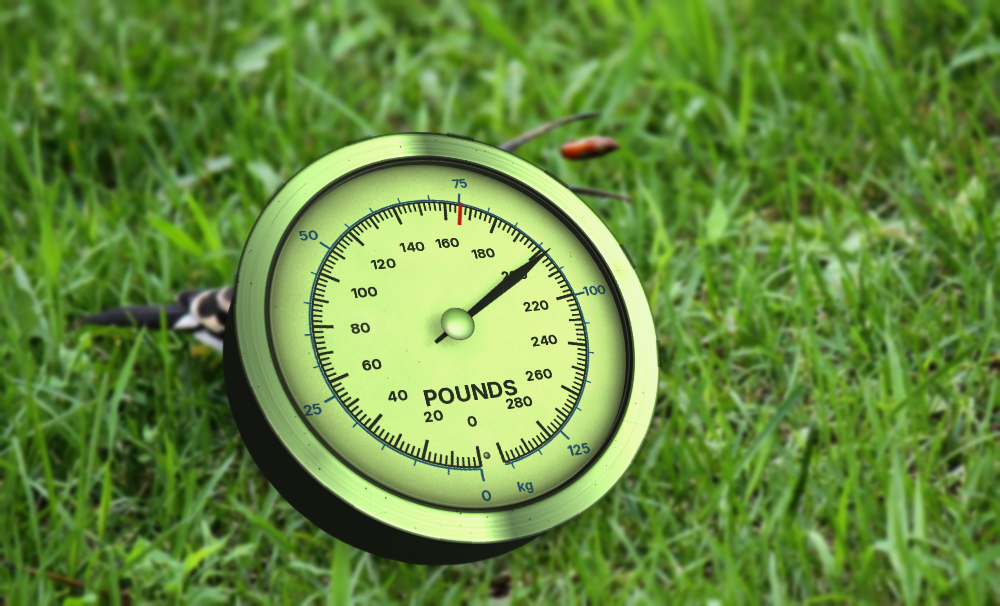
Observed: 202 lb
